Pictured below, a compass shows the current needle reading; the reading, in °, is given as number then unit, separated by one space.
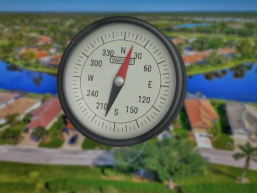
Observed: 15 °
